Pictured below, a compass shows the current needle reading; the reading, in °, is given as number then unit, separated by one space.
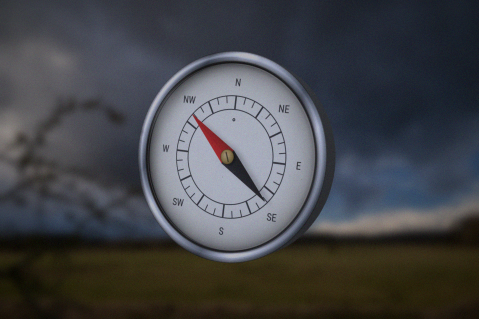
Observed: 310 °
